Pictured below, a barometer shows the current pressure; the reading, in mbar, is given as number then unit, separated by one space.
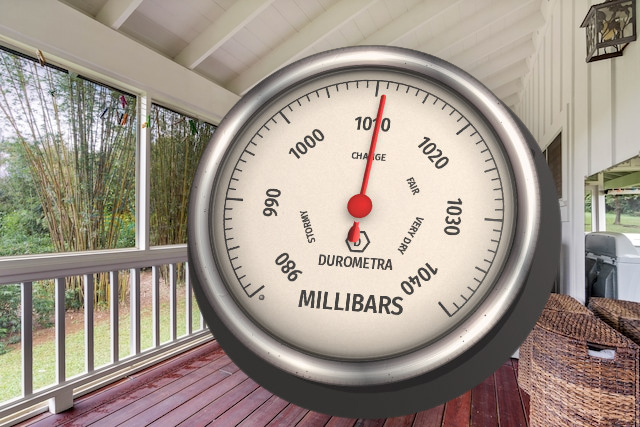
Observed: 1011 mbar
